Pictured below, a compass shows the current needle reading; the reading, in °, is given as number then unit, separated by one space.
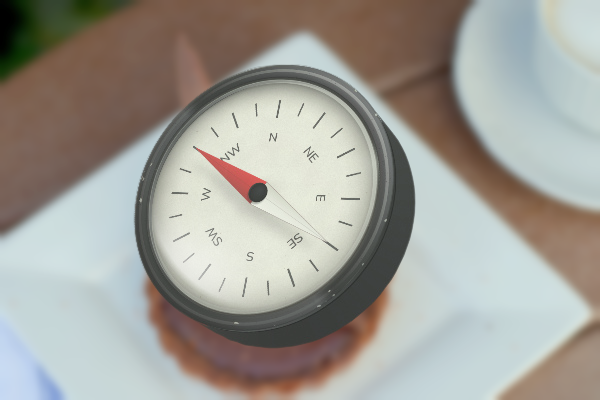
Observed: 300 °
